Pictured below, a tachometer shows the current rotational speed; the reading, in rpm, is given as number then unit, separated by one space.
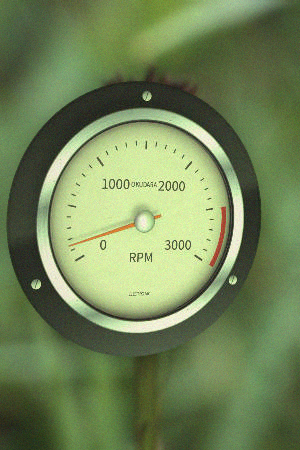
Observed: 150 rpm
